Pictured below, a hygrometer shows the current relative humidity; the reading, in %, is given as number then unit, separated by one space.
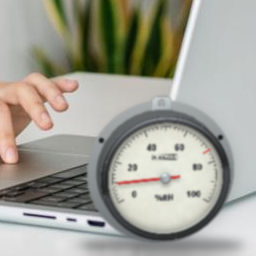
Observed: 10 %
